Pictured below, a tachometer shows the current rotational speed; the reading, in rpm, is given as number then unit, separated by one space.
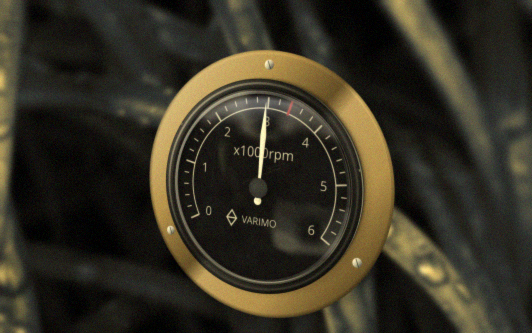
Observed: 3000 rpm
